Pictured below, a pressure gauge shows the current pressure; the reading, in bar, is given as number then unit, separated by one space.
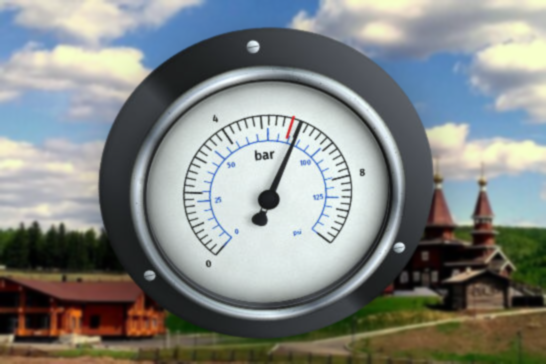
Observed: 6 bar
